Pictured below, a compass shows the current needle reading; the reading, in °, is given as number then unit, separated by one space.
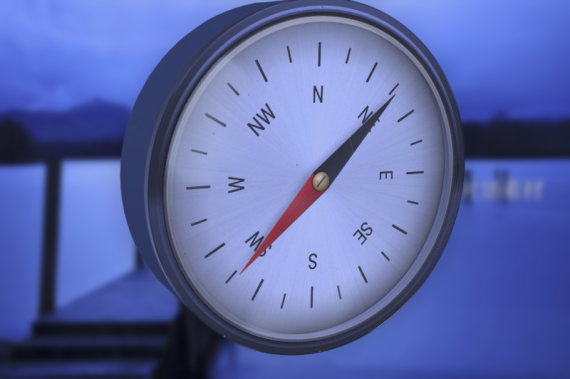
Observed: 225 °
